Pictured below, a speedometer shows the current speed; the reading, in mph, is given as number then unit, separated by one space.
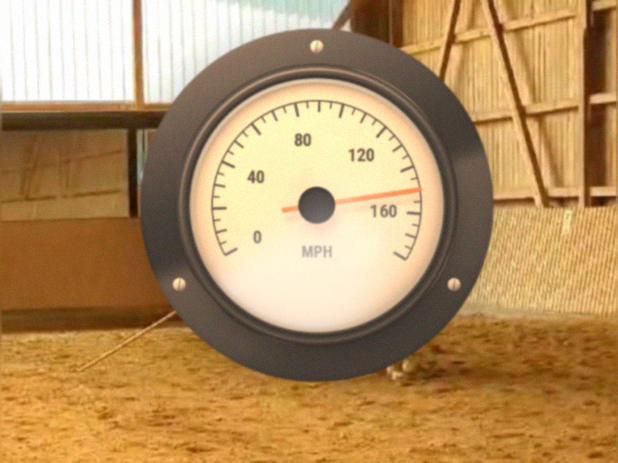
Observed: 150 mph
